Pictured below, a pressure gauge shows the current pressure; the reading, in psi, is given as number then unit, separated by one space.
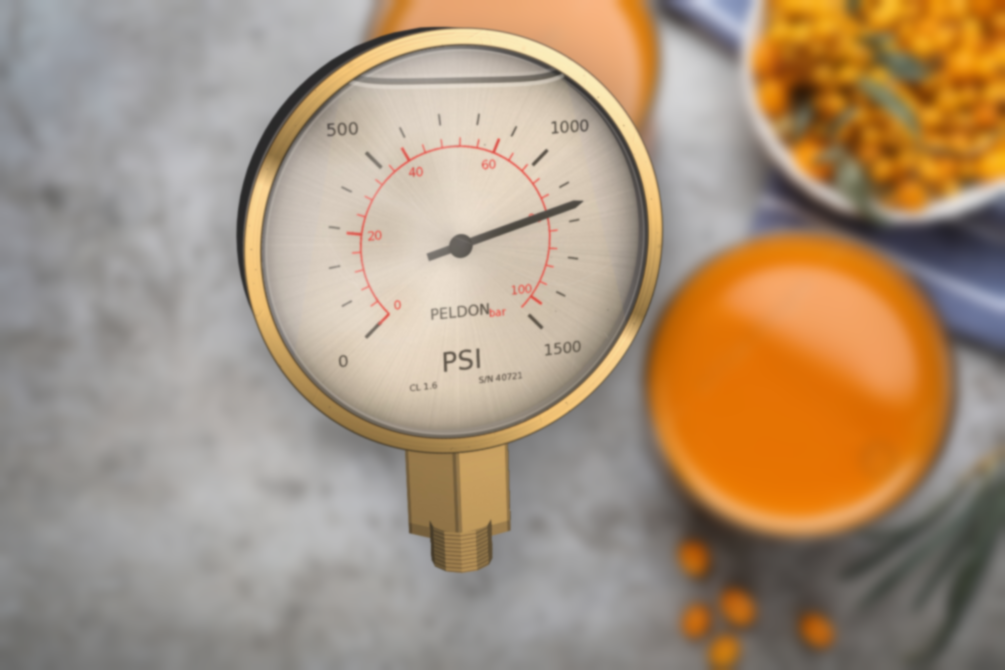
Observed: 1150 psi
